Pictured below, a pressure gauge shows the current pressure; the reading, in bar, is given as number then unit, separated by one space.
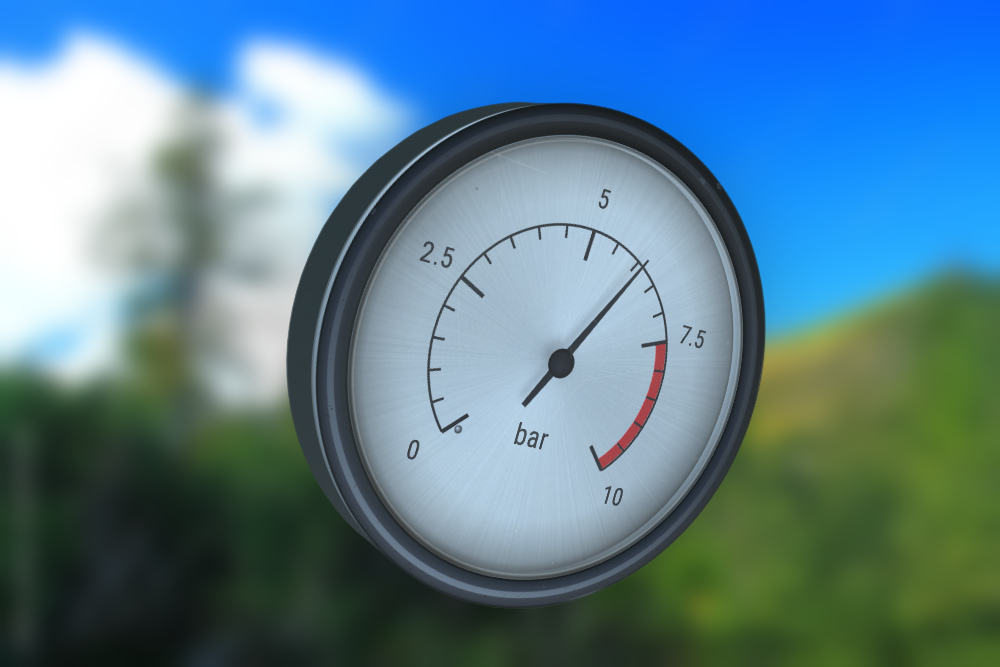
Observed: 6 bar
